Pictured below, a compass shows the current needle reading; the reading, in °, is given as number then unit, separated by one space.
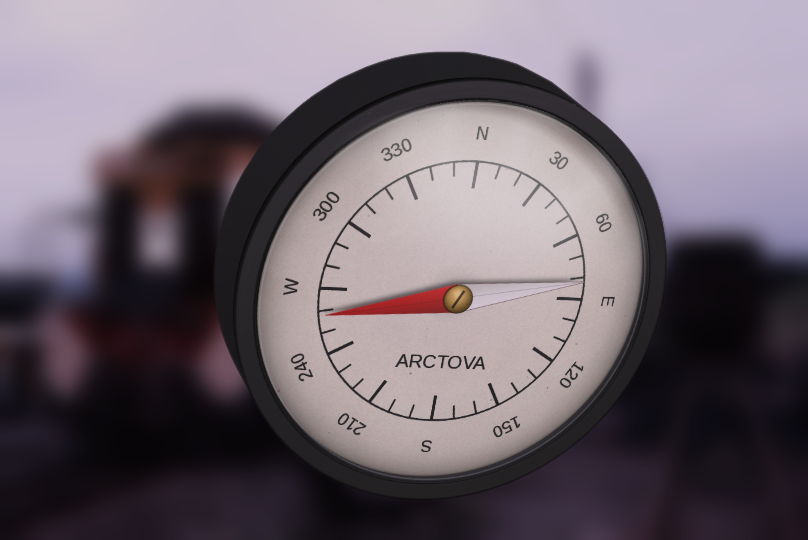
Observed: 260 °
